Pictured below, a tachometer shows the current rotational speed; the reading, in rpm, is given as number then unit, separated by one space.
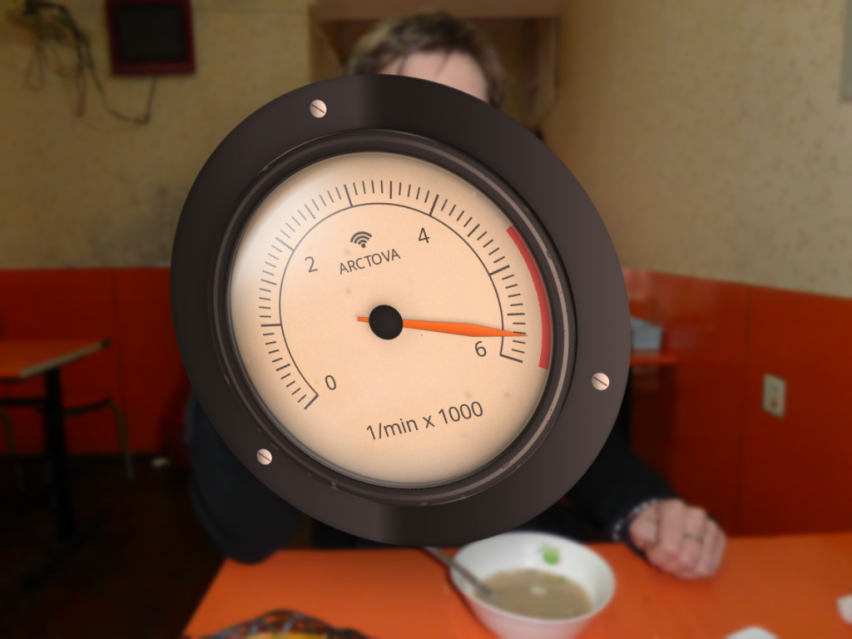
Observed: 5700 rpm
